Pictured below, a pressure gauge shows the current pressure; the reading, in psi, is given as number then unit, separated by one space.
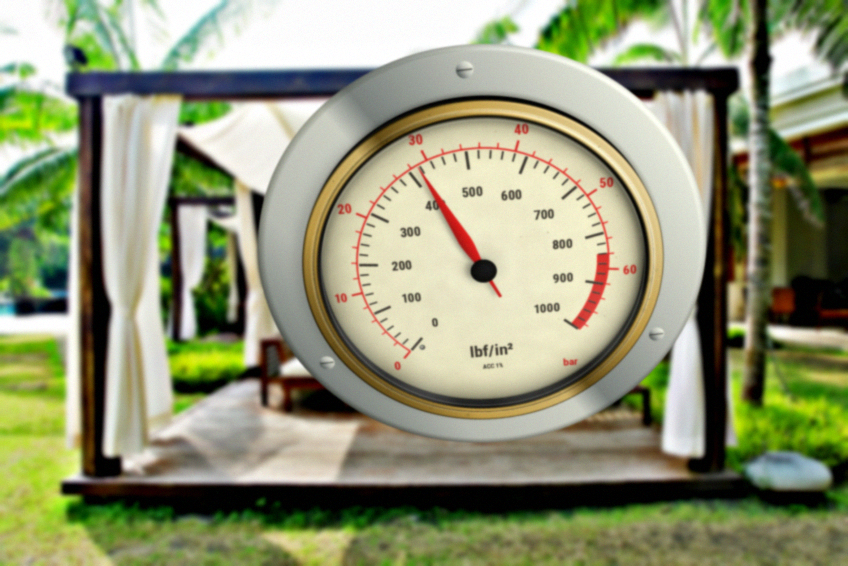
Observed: 420 psi
